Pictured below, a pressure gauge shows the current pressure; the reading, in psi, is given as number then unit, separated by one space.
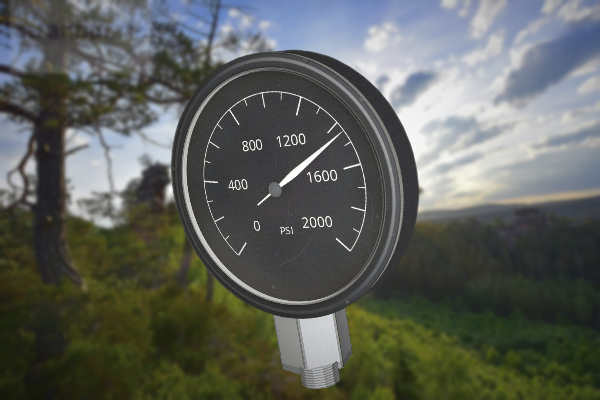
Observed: 1450 psi
